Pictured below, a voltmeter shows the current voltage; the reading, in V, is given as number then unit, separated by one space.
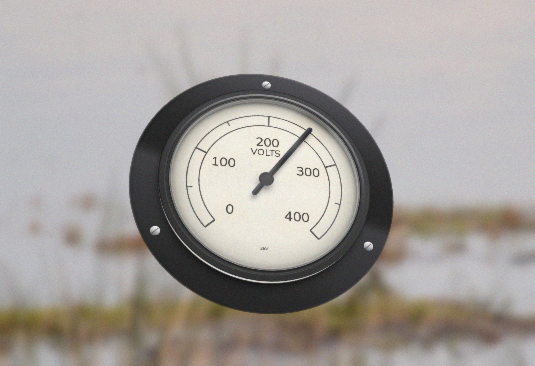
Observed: 250 V
